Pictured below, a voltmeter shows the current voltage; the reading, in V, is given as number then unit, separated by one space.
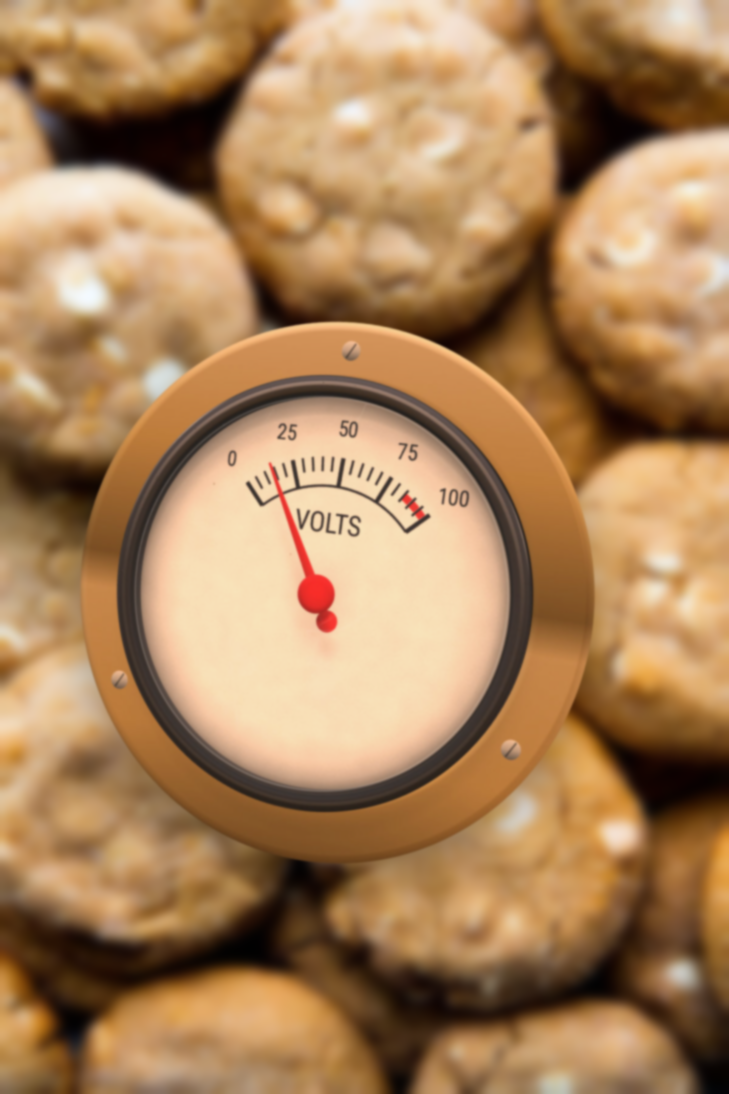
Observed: 15 V
